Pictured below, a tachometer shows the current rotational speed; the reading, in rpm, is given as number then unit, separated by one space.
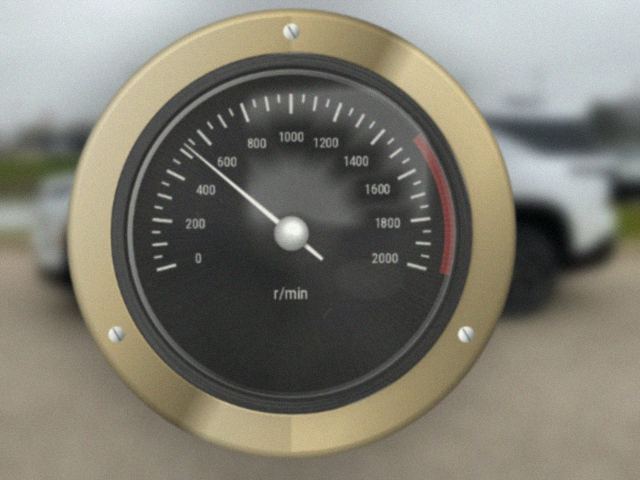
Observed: 525 rpm
